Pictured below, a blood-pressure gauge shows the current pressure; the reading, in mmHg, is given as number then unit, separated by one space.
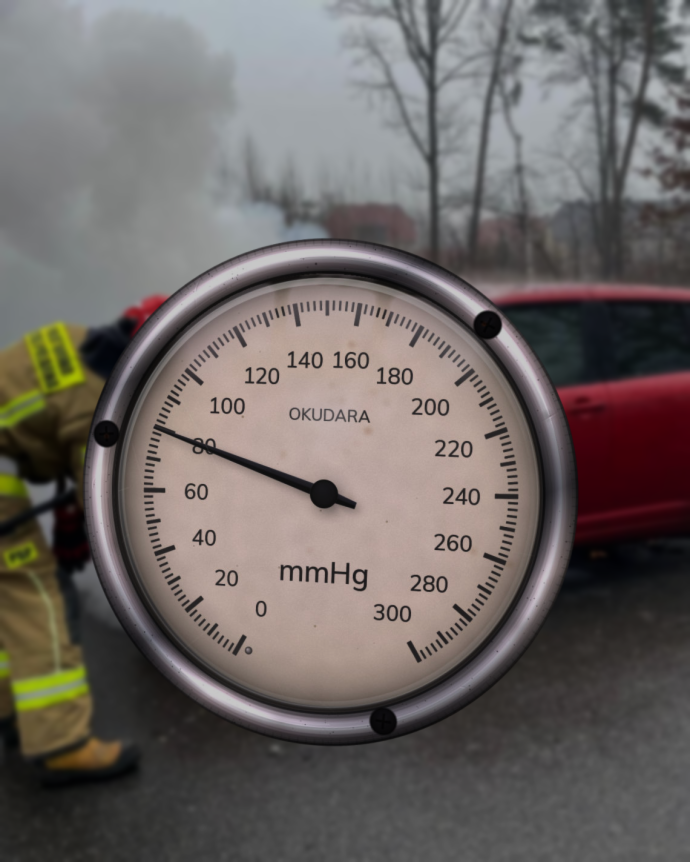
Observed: 80 mmHg
